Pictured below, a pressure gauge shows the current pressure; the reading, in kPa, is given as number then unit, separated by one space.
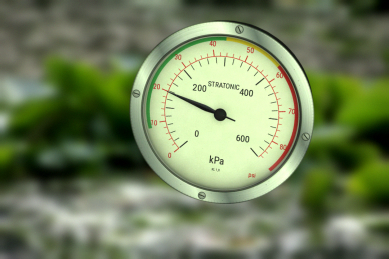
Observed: 140 kPa
